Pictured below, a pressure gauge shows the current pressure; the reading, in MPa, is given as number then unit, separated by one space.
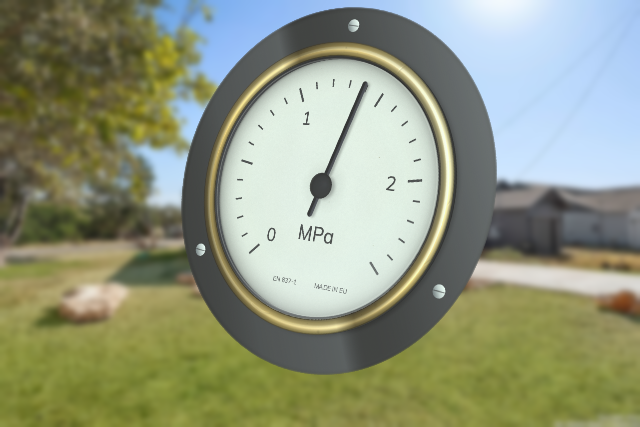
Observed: 1.4 MPa
